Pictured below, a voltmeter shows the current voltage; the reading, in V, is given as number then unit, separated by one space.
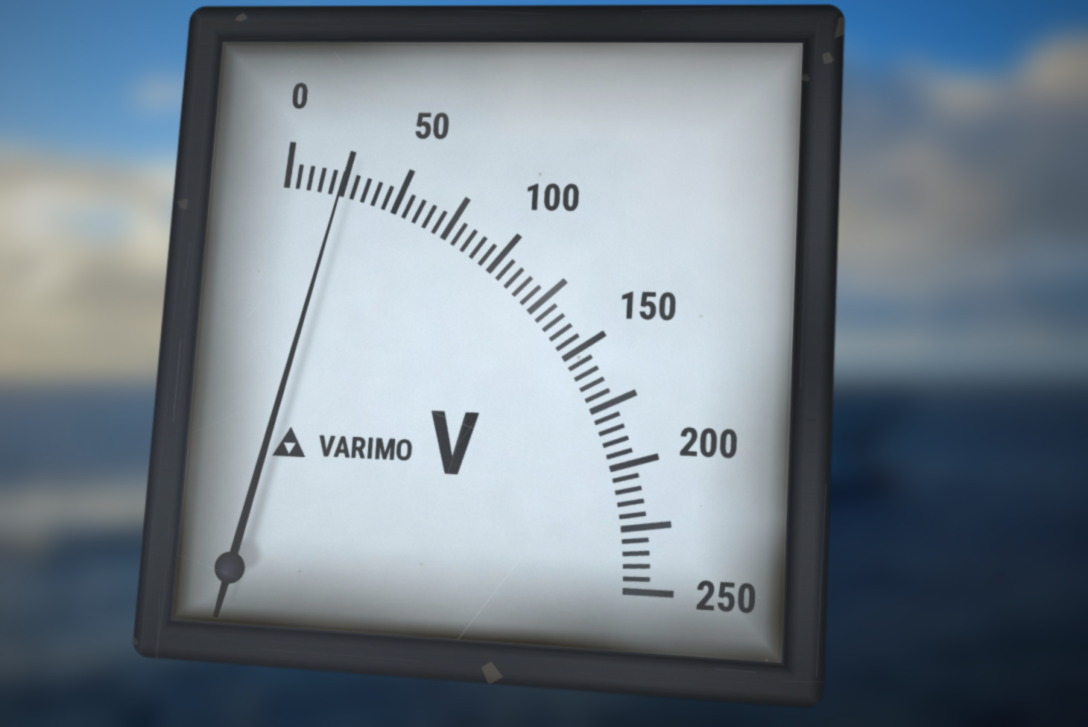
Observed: 25 V
